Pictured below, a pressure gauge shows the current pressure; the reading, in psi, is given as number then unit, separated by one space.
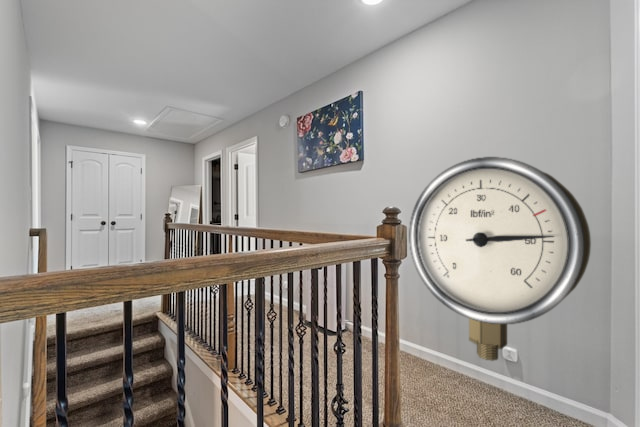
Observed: 49 psi
